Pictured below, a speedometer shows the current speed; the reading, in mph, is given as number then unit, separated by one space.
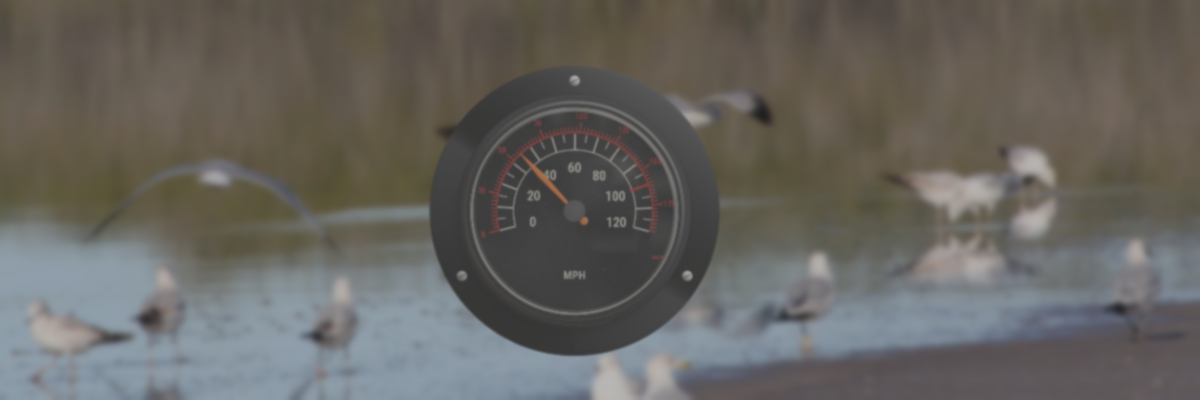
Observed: 35 mph
